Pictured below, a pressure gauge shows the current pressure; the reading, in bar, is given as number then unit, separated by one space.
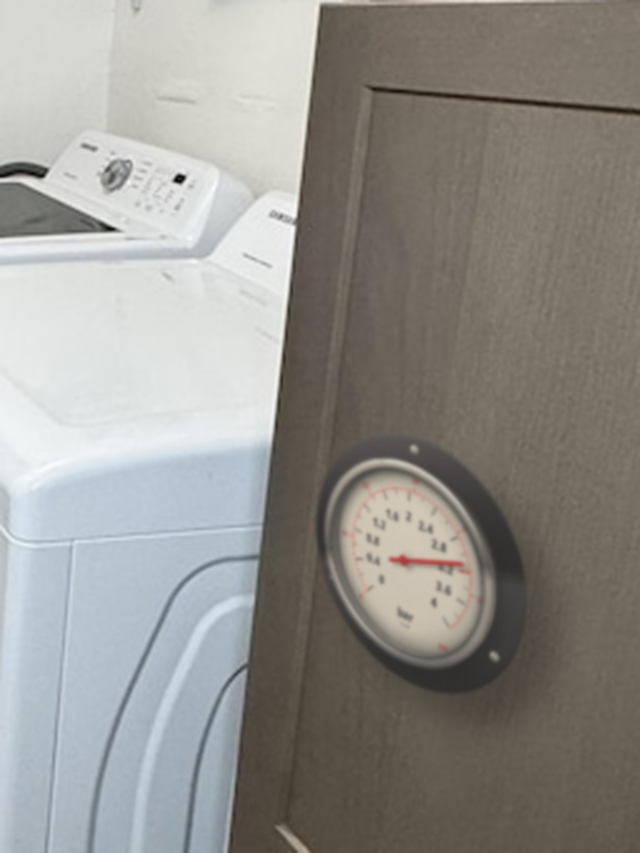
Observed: 3.1 bar
